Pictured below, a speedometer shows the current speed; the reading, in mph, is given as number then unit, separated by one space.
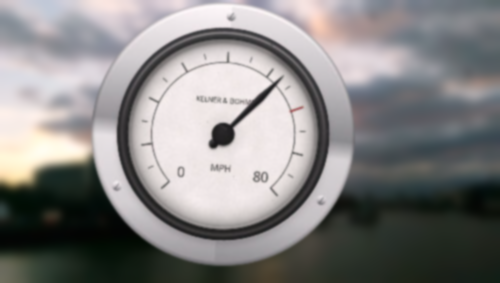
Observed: 52.5 mph
